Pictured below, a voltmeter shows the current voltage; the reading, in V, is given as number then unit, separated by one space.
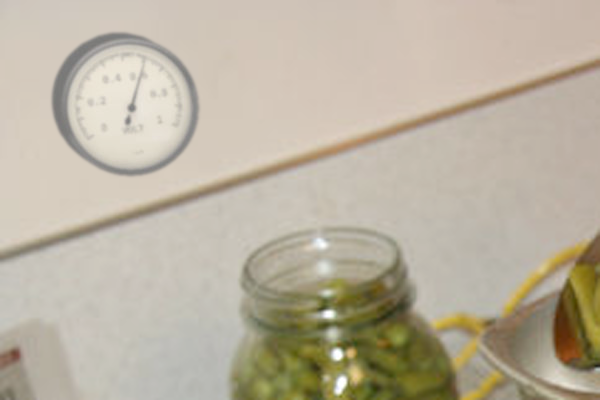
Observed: 0.6 V
